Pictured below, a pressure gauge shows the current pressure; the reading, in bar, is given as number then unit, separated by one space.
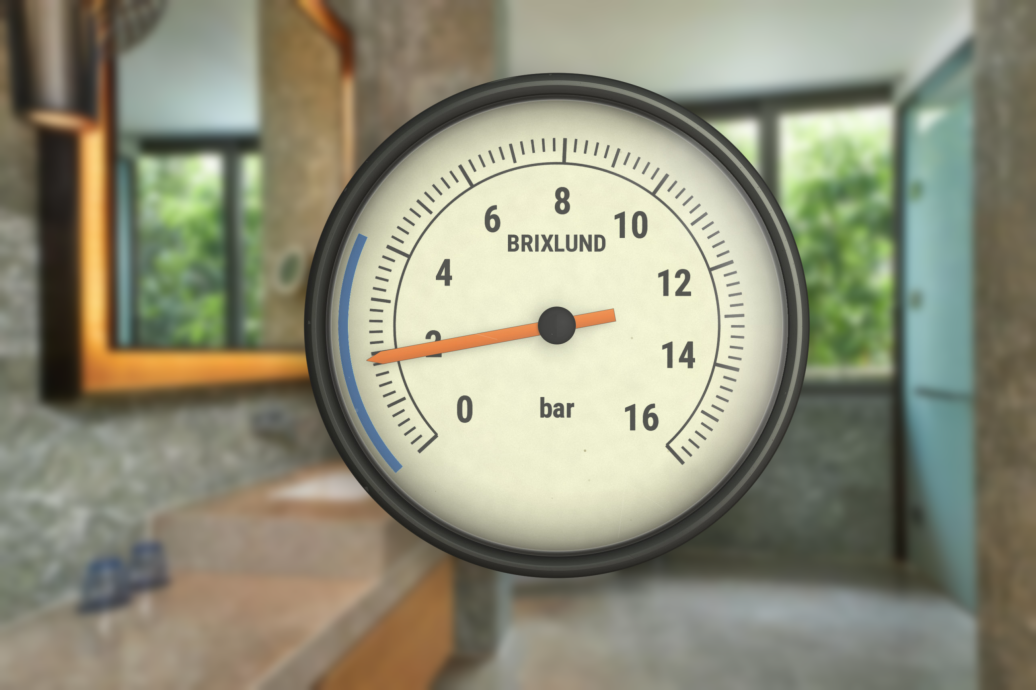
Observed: 1.9 bar
